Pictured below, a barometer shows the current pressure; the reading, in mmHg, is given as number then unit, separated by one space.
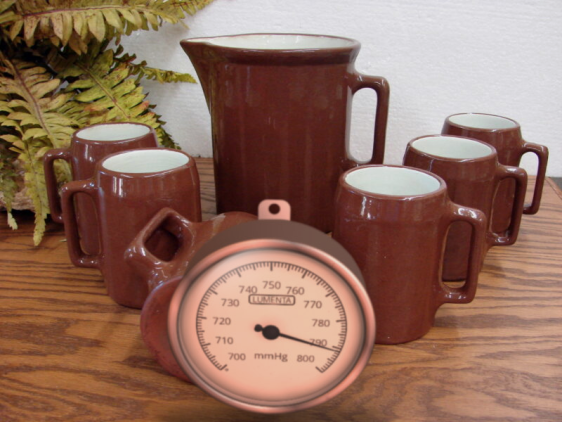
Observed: 790 mmHg
